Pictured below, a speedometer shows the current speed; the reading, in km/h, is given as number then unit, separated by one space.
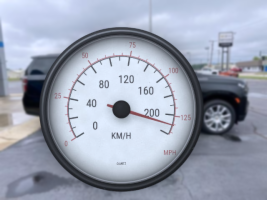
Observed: 210 km/h
